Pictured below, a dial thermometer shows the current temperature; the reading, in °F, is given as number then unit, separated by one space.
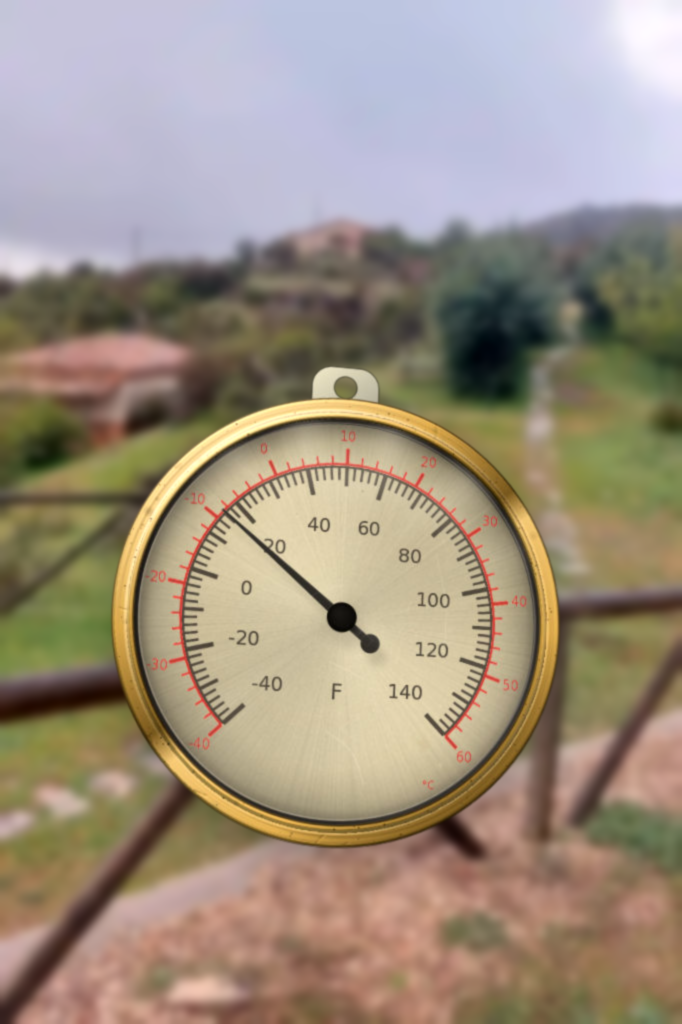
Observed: 16 °F
